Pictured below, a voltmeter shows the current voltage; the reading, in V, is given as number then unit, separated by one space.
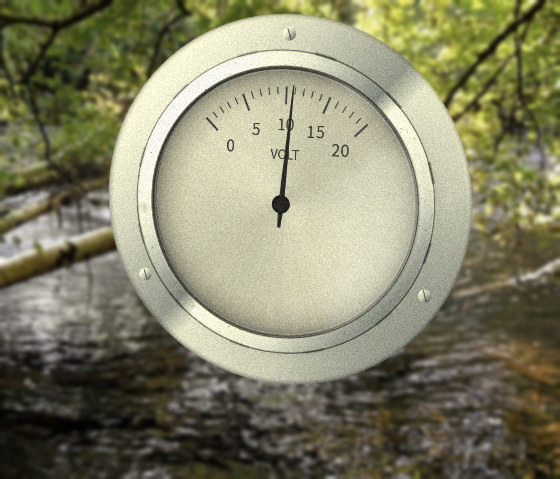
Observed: 11 V
